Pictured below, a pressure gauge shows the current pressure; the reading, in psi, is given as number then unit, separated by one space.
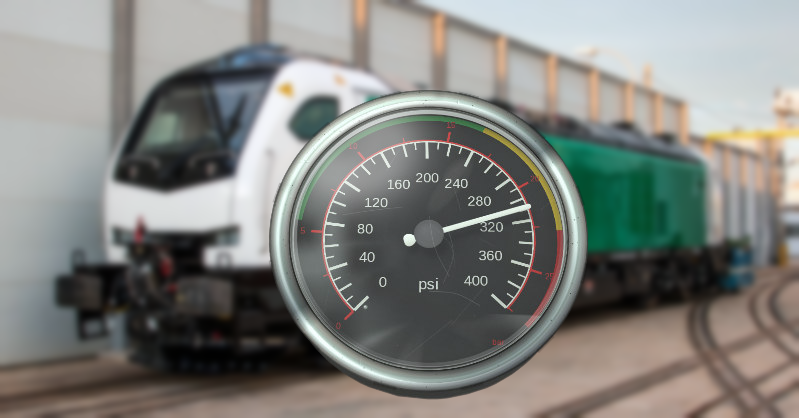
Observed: 310 psi
